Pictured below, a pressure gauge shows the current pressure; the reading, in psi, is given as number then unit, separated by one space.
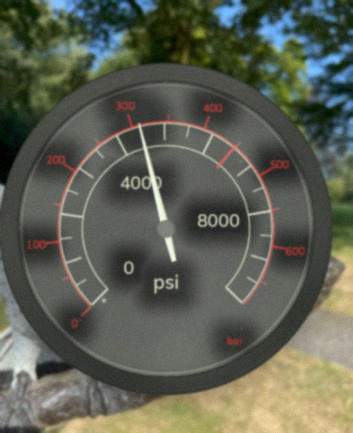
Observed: 4500 psi
